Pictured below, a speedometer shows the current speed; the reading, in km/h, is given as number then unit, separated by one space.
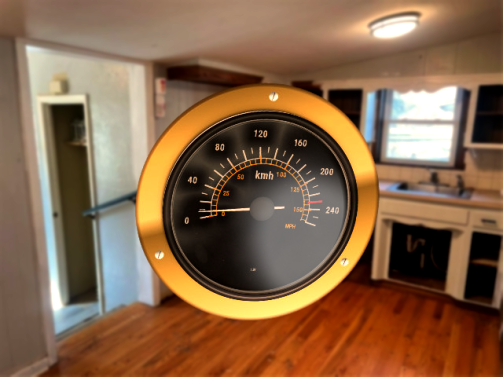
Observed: 10 km/h
